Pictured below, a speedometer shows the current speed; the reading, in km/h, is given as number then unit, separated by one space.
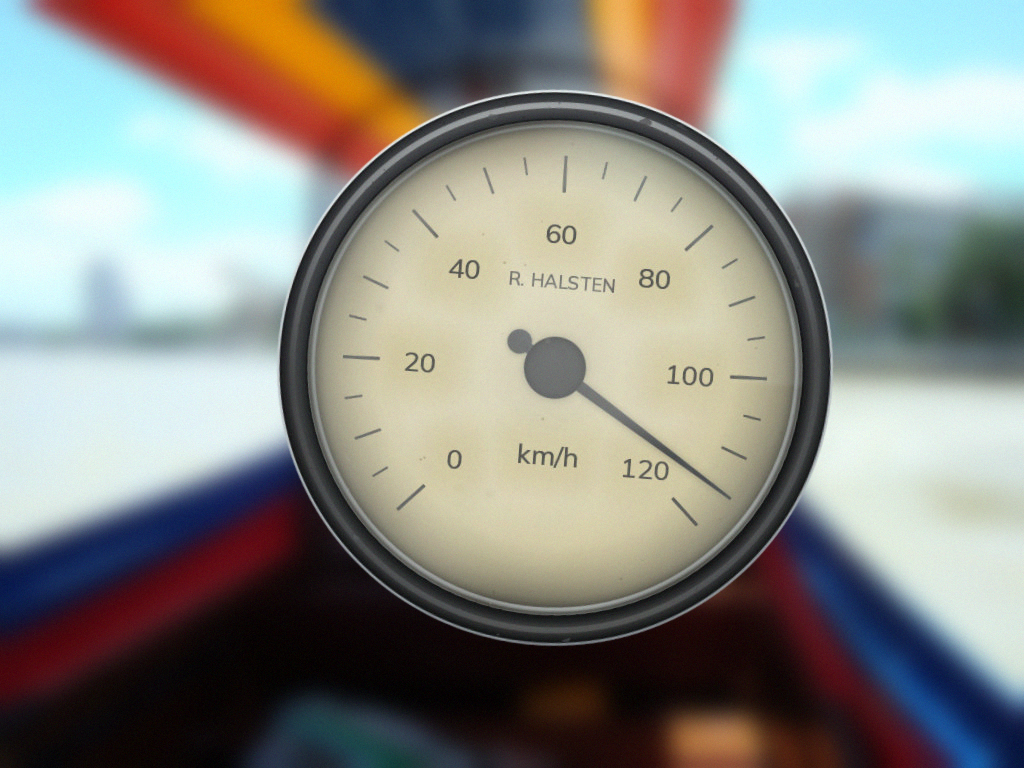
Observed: 115 km/h
